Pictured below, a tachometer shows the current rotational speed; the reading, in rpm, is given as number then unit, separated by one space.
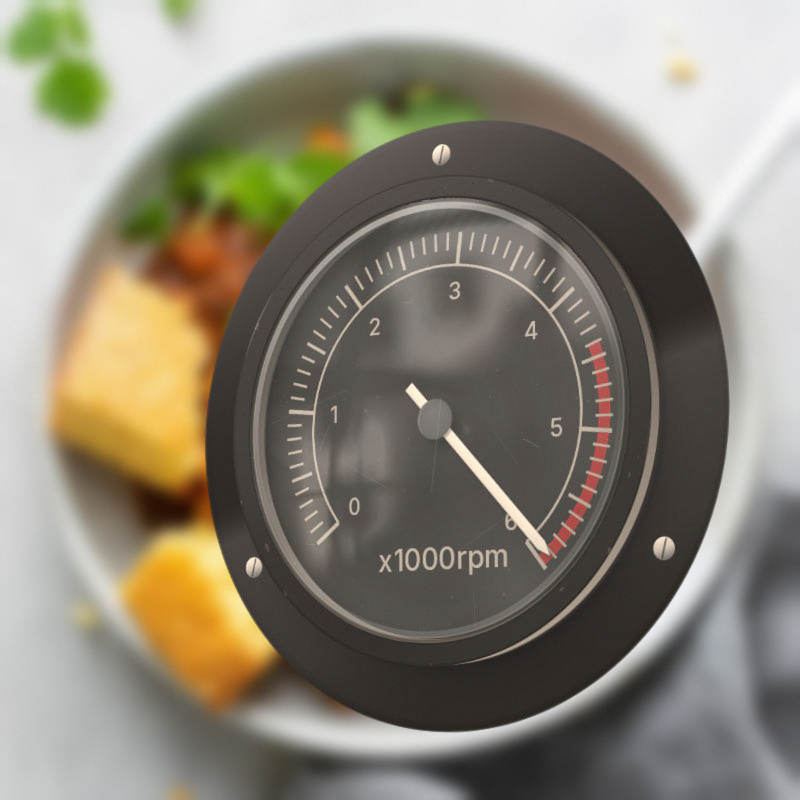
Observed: 5900 rpm
